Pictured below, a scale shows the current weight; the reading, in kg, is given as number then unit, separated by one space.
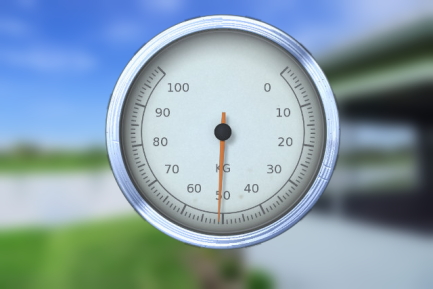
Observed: 51 kg
